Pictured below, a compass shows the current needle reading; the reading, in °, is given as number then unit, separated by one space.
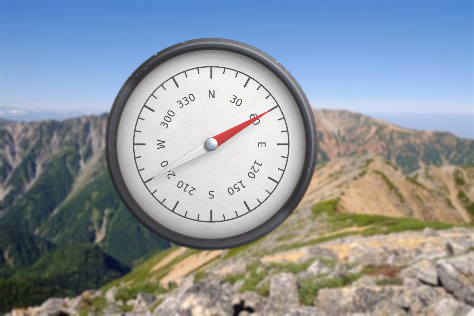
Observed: 60 °
